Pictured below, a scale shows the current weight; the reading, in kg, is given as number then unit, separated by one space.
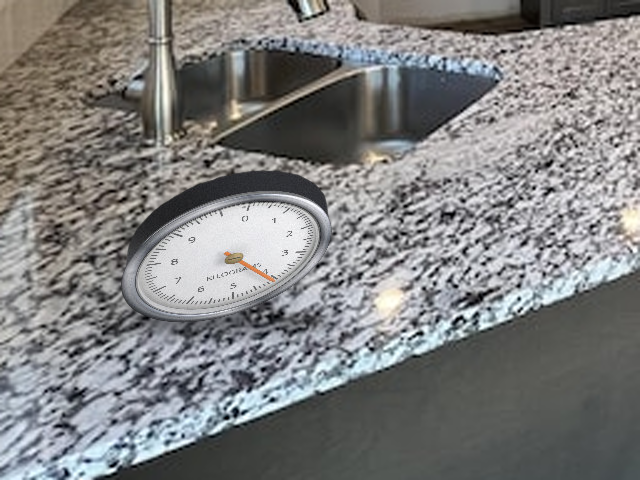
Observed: 4 kg
